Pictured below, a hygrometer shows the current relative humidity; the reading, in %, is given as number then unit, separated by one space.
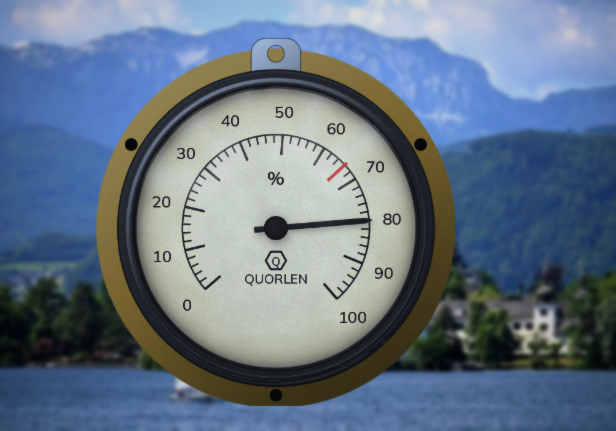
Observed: 80 %
